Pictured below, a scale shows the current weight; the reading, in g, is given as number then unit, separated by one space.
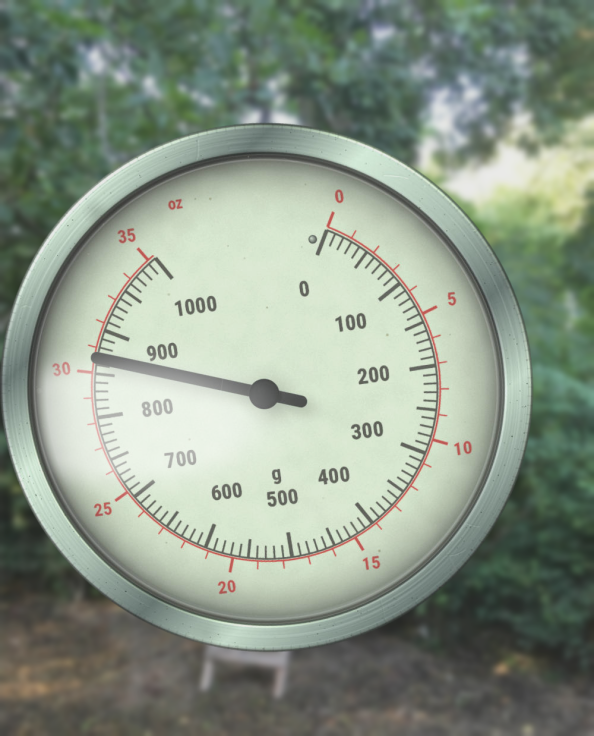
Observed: 870 g
